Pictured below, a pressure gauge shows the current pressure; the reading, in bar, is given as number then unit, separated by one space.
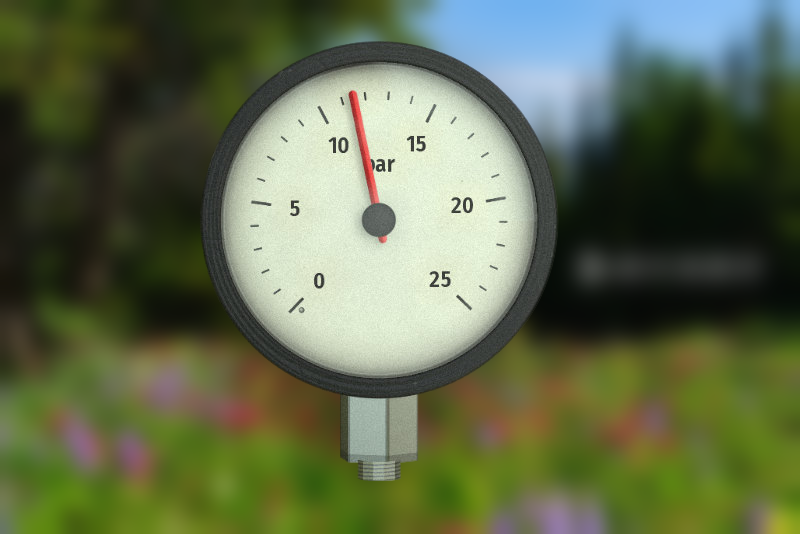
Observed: 11.5 bar
